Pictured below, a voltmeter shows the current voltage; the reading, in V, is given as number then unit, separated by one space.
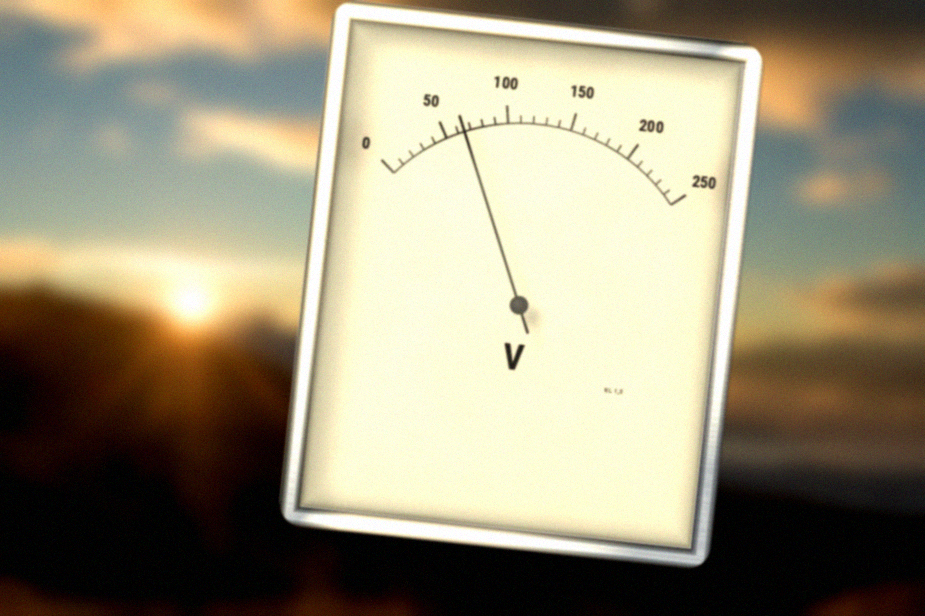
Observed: 65 V
